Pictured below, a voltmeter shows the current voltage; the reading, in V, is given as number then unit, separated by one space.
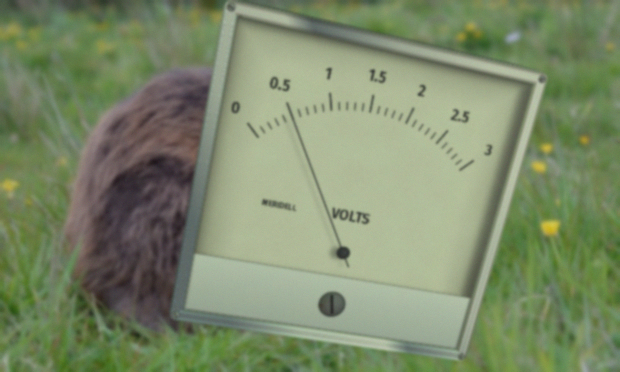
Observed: 0.5 V
